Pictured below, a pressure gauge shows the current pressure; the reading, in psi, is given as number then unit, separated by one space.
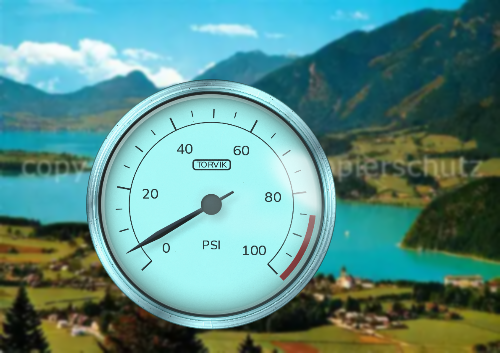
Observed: 5 psi
